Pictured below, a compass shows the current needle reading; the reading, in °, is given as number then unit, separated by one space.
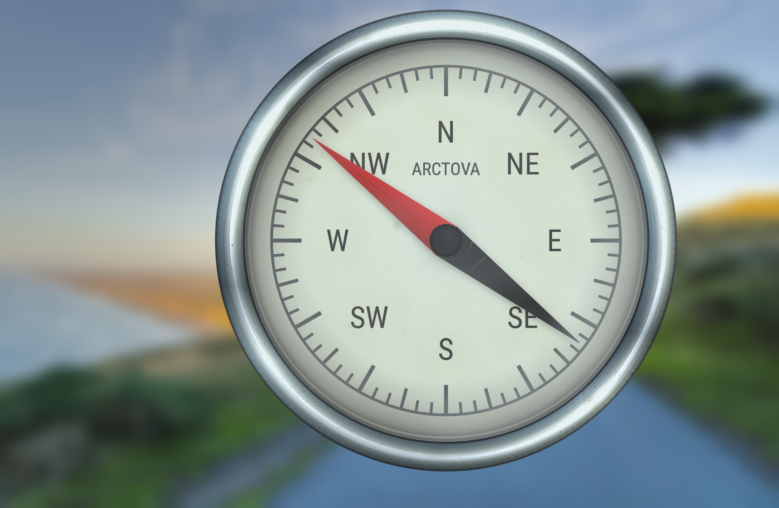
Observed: 307.5 °
